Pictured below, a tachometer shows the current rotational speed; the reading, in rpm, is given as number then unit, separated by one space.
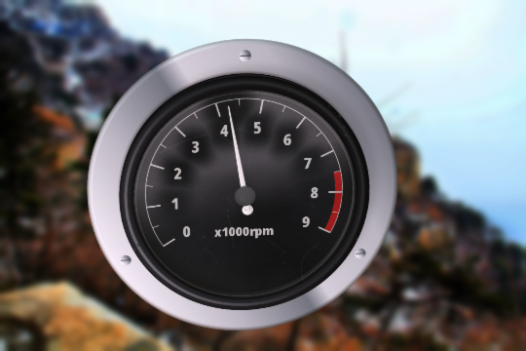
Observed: 4250 rpm
